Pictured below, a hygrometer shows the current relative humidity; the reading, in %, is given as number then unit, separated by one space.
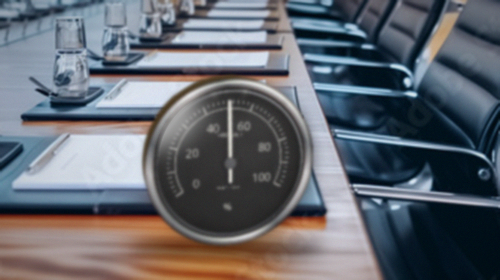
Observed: 50 %
